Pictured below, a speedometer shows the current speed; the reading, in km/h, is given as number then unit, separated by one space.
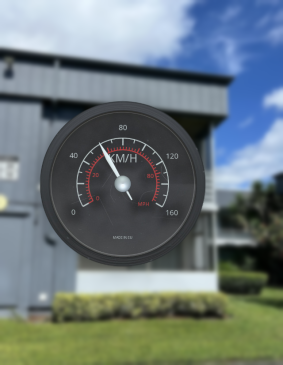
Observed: 60 km/h
